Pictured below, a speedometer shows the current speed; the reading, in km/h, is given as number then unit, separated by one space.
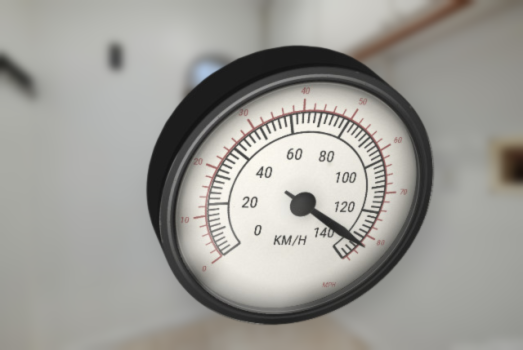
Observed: 132 km/h
